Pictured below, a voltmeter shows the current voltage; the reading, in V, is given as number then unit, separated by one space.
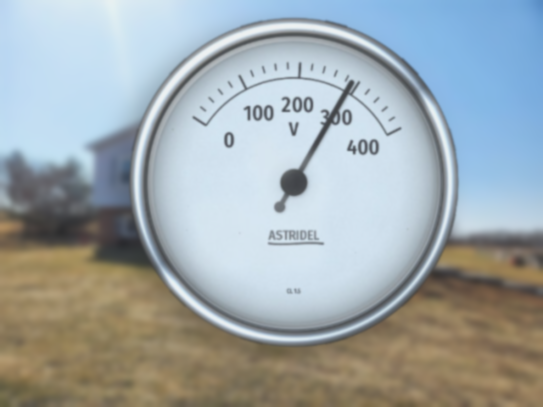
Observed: 290 V
